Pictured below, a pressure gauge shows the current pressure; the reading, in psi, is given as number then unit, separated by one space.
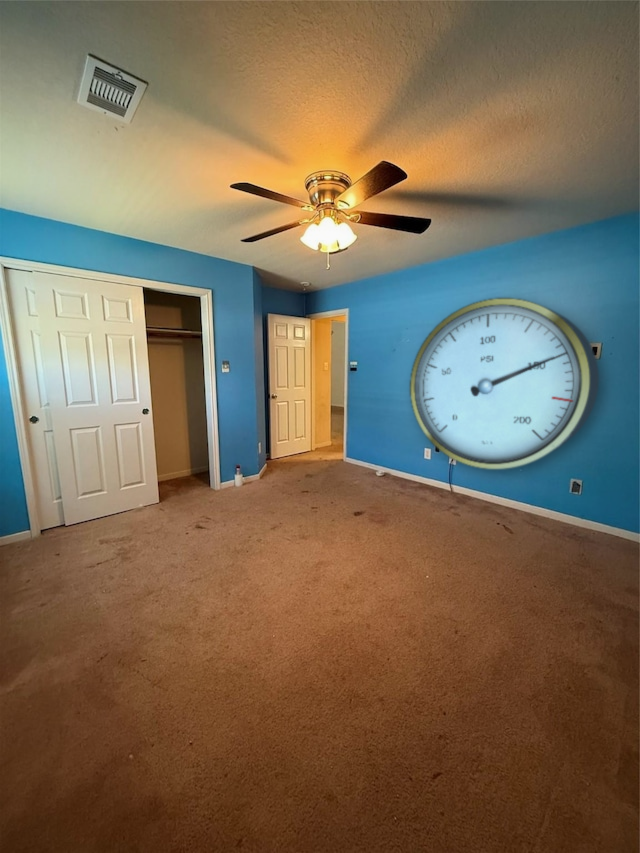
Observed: 150 psi
